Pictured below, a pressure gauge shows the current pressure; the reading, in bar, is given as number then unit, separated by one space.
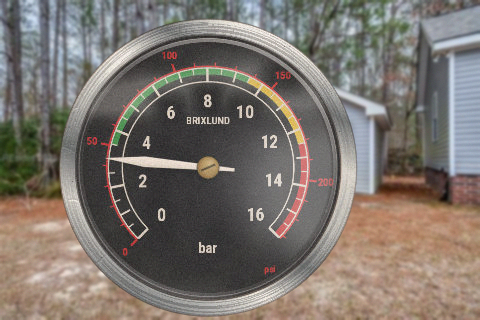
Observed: 3 bar
